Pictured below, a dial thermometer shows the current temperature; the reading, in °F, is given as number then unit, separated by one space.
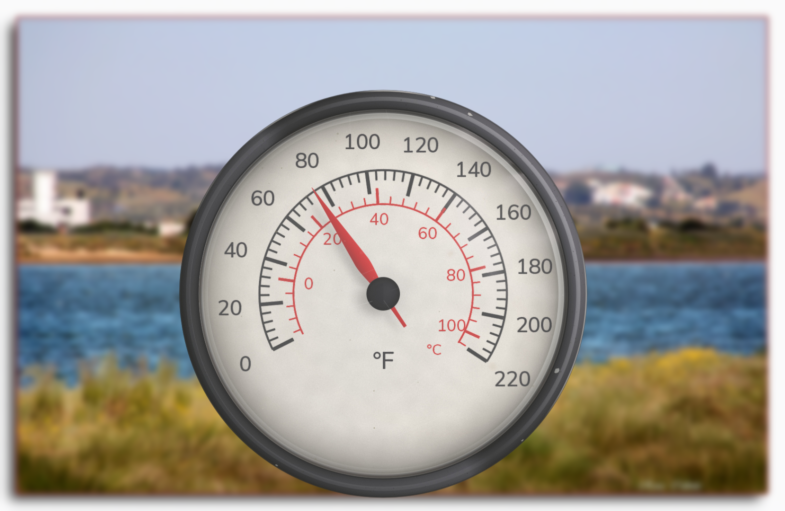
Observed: 76 °F
